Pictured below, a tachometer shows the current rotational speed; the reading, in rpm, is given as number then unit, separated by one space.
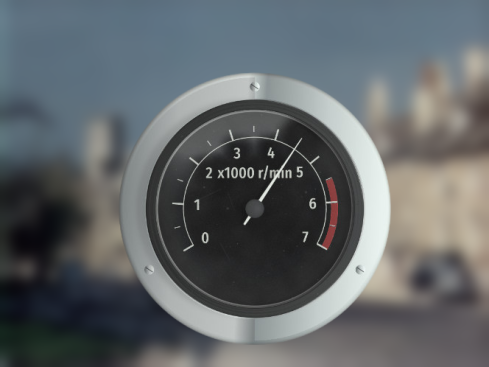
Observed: 4500 rpm
